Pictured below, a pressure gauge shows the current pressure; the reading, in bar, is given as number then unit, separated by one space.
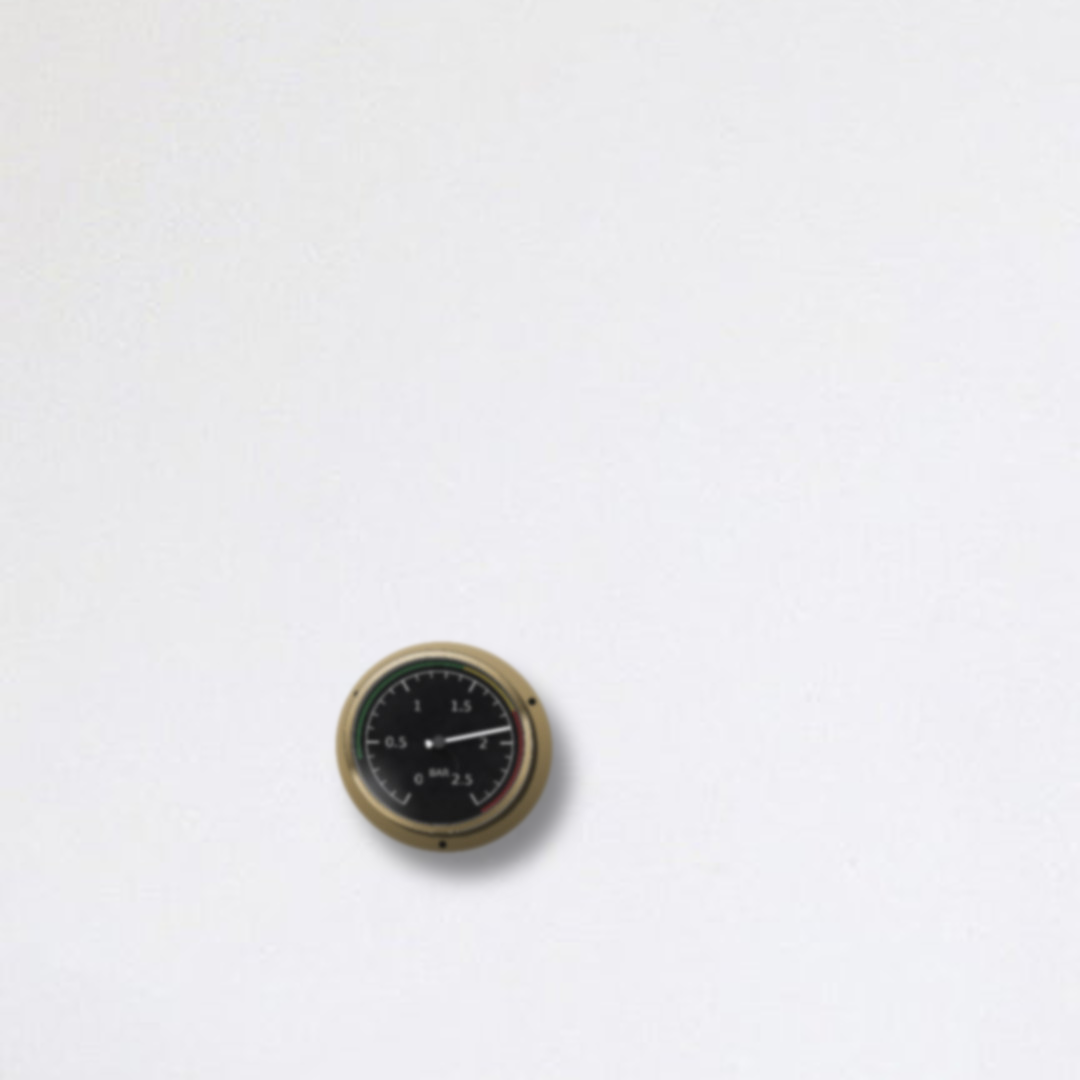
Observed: 1.9 bar
